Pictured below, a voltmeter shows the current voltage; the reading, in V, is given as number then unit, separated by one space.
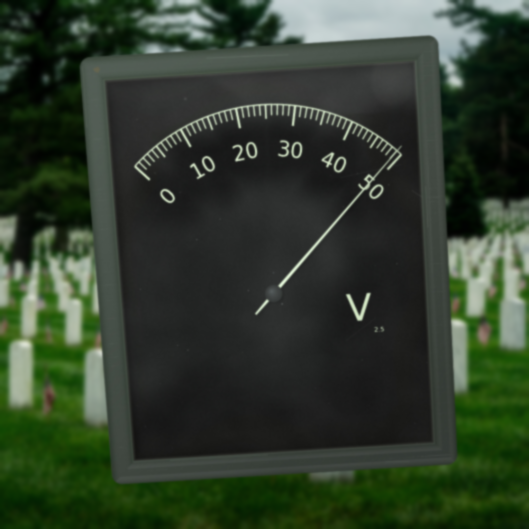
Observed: 49 V
